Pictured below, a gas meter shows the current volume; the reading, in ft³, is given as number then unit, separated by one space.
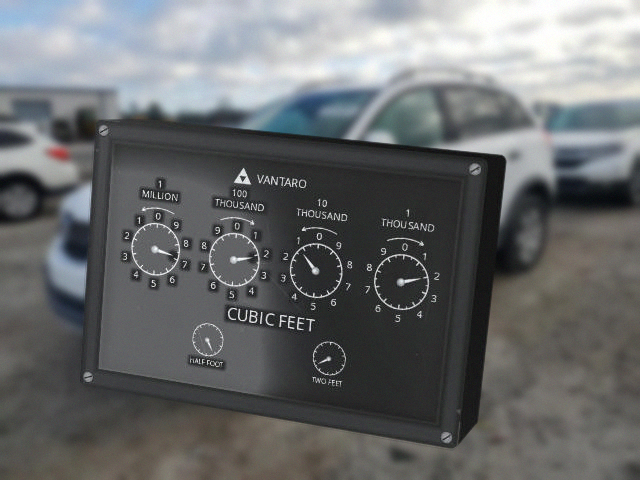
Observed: 721200 ft³
